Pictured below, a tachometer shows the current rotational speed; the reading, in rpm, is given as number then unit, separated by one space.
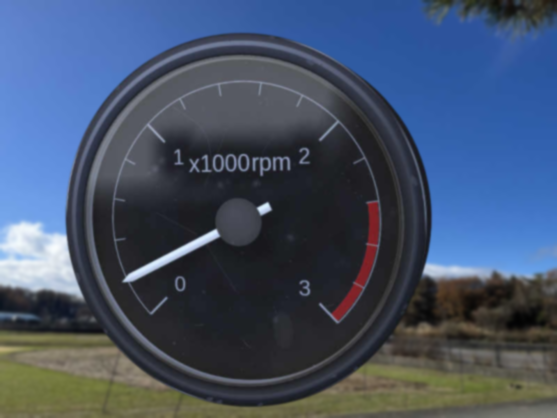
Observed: 200 rpm
